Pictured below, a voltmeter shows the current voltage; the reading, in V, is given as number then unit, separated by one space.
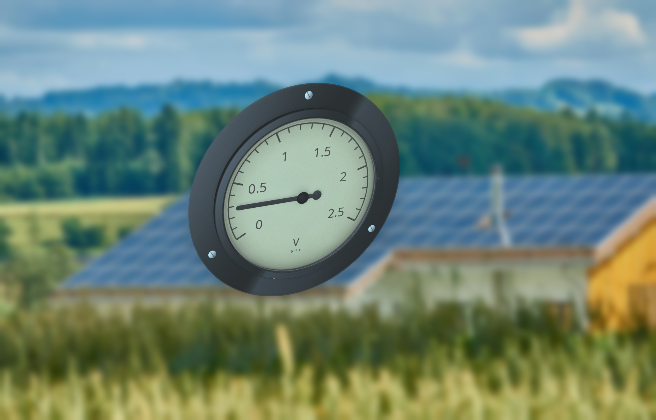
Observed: 0.3 V
